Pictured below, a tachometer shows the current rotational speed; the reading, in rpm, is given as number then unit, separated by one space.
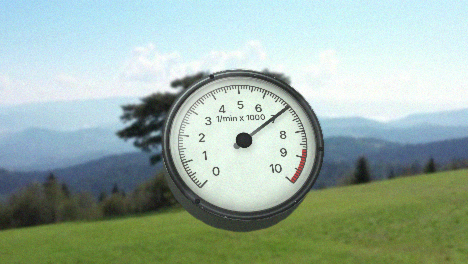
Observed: 7000 rpm
